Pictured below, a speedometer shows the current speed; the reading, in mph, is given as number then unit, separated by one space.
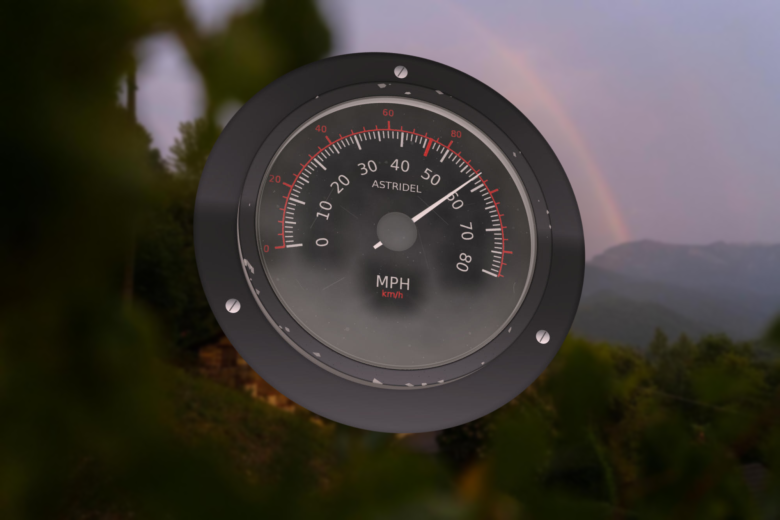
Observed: 58 mph
